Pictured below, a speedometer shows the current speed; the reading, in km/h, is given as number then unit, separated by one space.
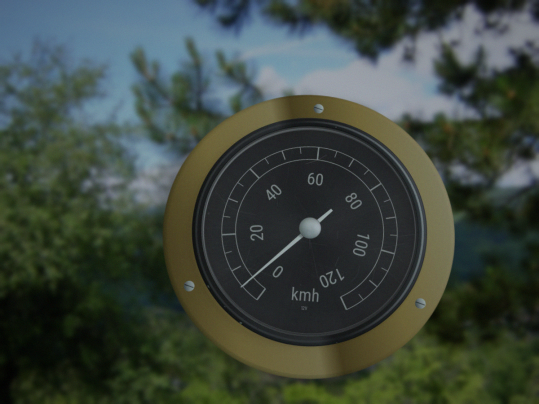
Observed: 5 km/h
